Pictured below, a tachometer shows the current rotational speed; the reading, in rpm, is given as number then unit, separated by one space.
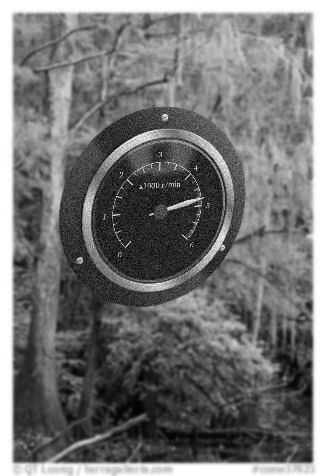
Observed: 4750 rpm
